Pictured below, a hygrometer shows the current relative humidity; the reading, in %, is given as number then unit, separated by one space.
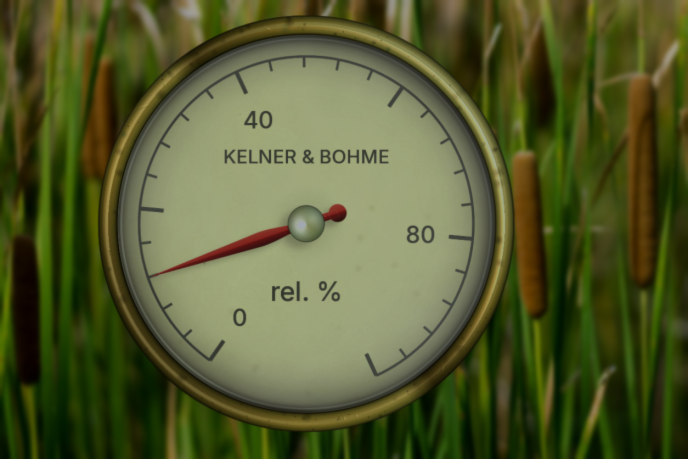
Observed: 12 %
